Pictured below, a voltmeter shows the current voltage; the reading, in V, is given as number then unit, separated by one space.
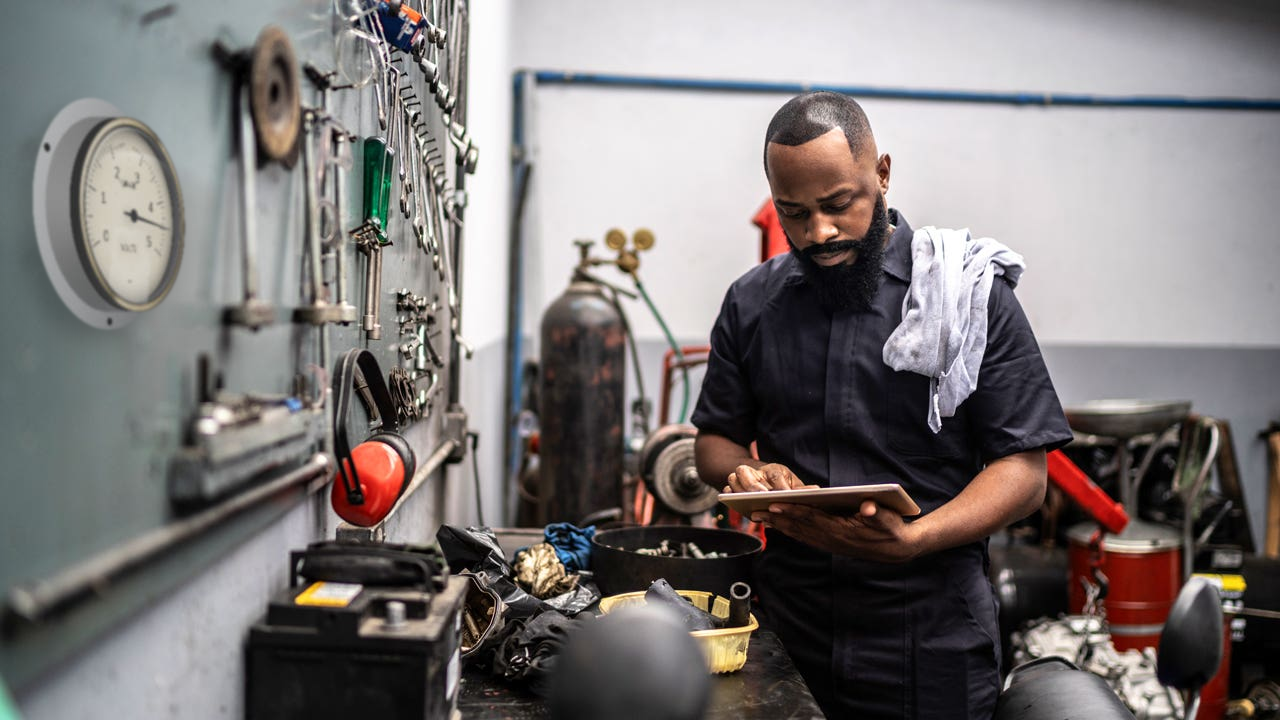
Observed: 4.5 V
